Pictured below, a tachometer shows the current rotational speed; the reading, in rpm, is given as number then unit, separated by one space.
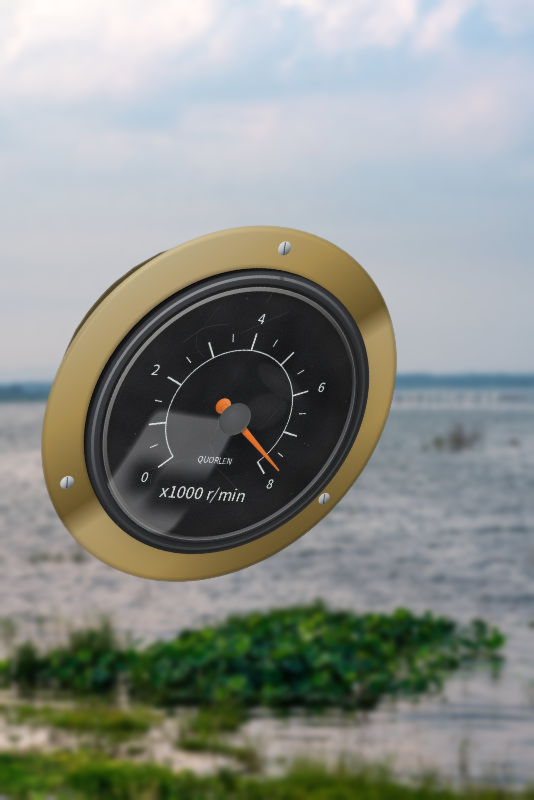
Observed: 7750 rpm
